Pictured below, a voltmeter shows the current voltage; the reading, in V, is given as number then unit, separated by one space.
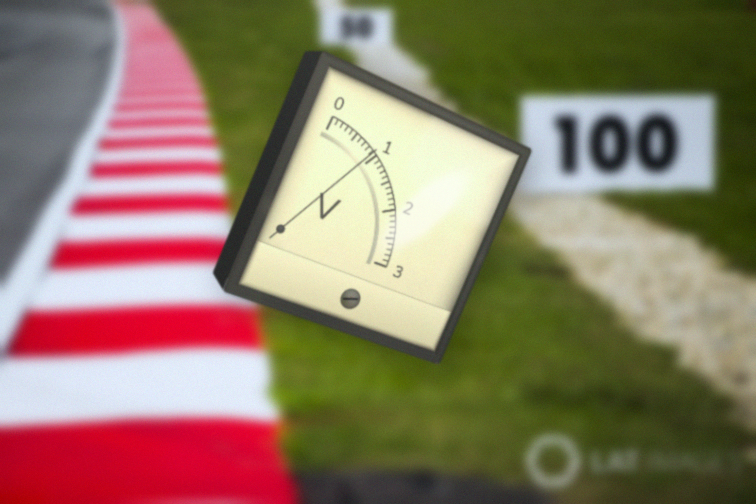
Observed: 0.9 V
